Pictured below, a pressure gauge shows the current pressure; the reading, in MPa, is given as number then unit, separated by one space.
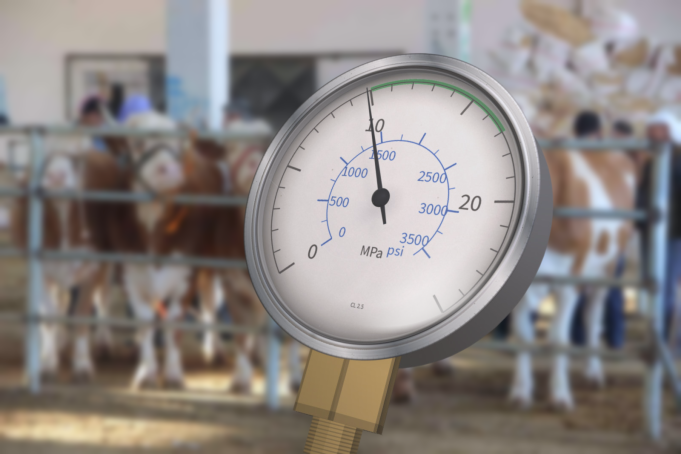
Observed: 10 MPa
